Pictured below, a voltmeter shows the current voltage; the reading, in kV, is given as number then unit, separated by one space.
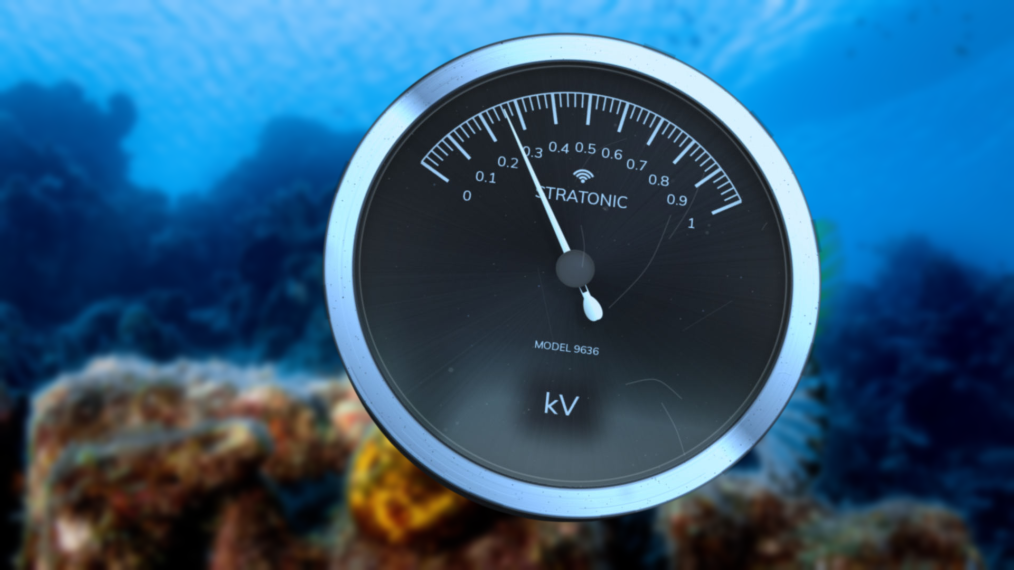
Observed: 0.26 kV
